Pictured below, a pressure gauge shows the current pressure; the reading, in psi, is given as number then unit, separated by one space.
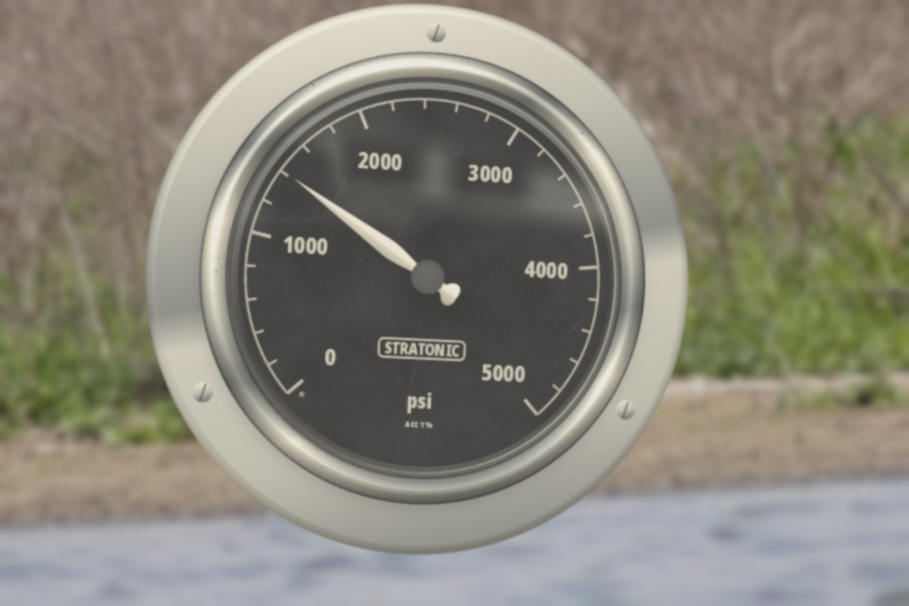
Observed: 1400 psi
